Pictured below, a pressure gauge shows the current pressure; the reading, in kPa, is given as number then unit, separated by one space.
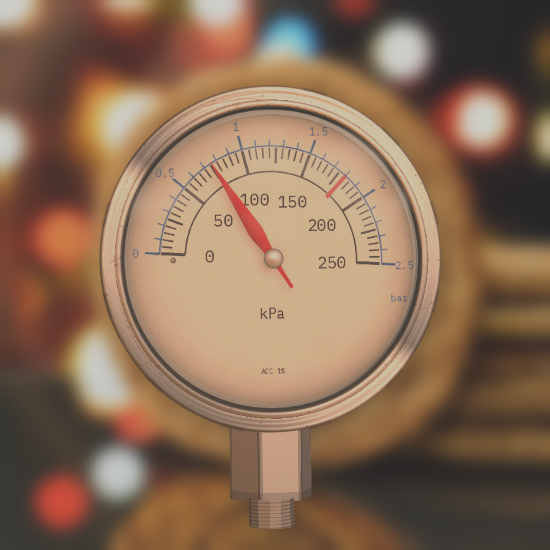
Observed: 75 kPa
